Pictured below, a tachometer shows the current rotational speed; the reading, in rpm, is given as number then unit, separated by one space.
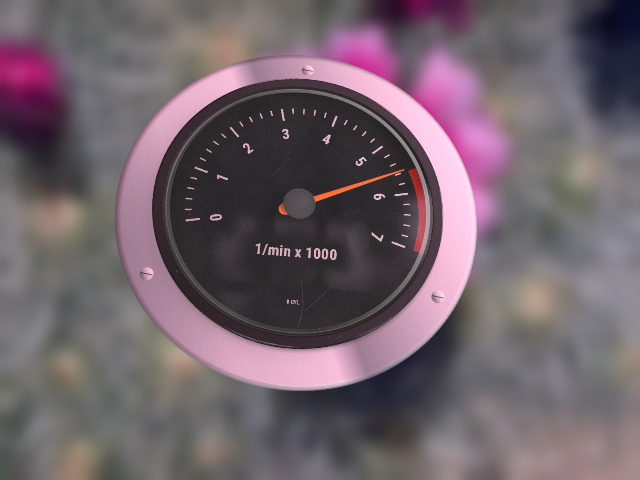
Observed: 5600 rpm
